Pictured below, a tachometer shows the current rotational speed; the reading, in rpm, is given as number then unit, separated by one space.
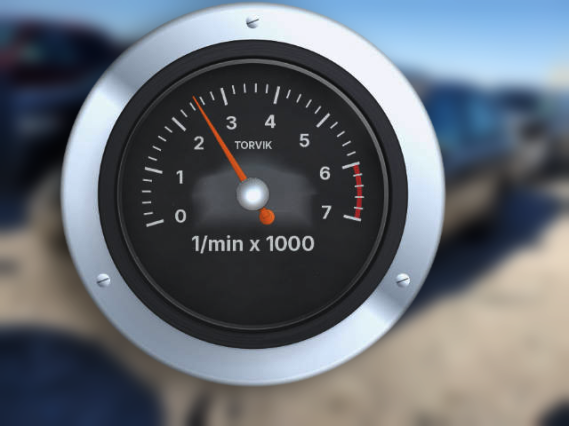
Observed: 2500 rpm
